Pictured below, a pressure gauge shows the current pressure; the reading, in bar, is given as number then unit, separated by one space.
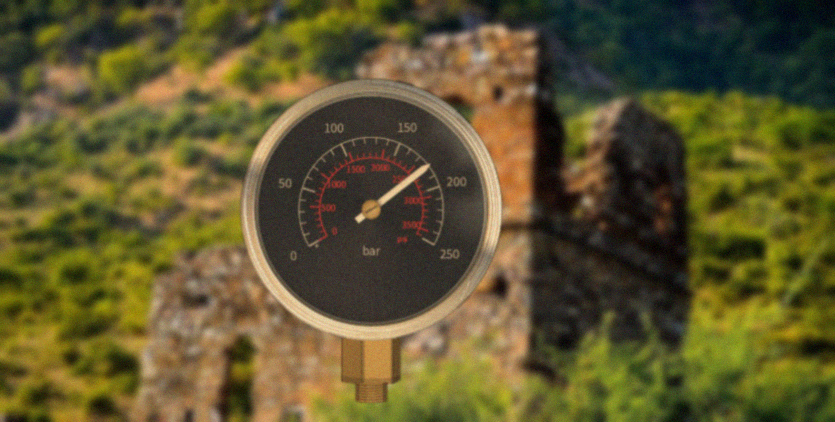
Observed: 180 bar
